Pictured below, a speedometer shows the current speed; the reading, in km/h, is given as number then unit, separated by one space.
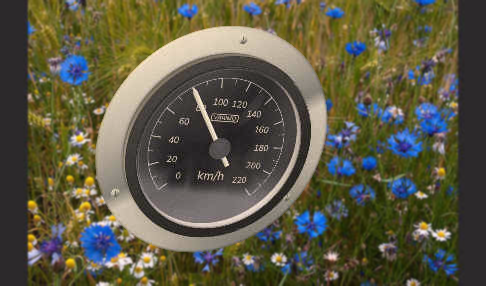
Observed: 80 km/h
